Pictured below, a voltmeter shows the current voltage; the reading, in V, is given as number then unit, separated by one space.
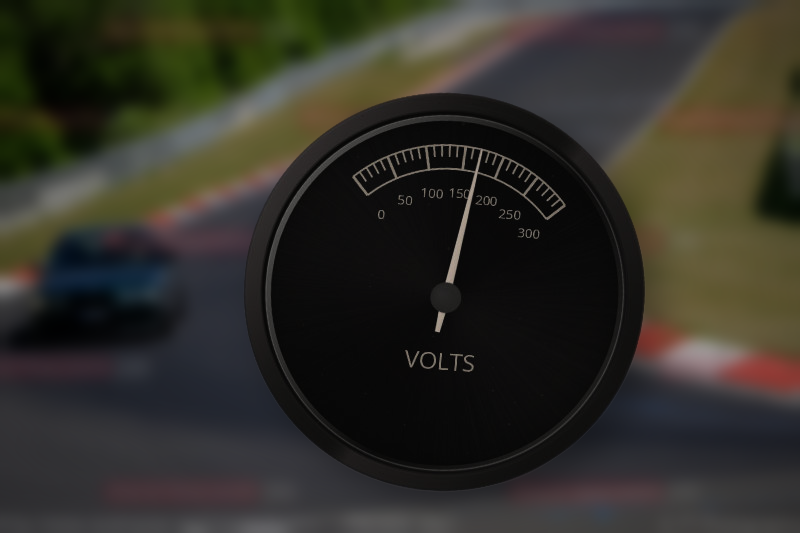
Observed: 170 V
